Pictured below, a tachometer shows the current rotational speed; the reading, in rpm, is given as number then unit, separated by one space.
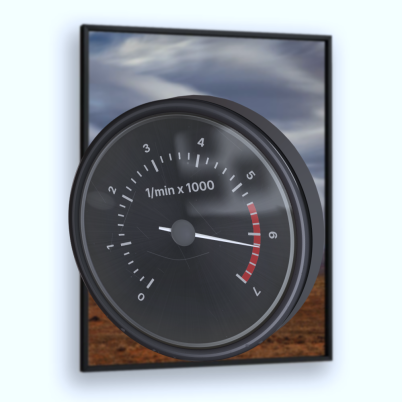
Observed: 6200 rpm
